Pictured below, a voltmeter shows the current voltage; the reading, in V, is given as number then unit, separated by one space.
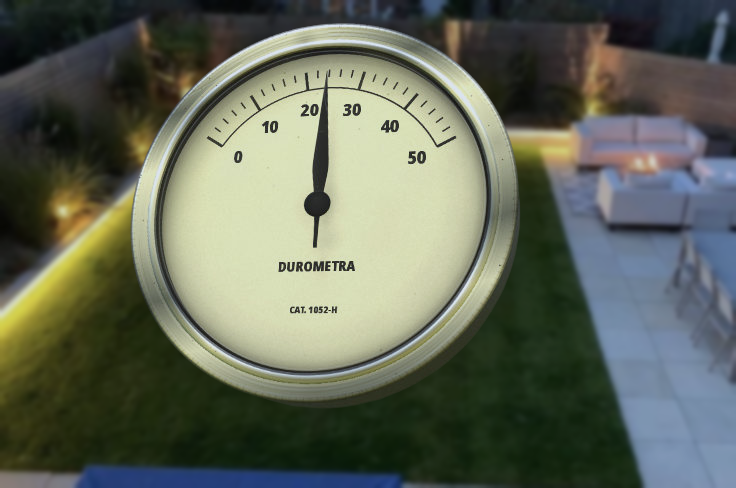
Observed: 24 V
